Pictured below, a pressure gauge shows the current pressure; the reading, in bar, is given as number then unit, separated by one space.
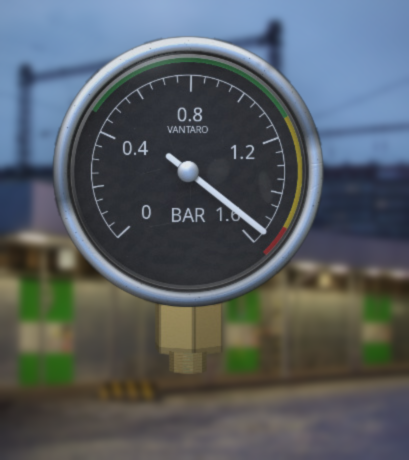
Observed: 1.55 bar
